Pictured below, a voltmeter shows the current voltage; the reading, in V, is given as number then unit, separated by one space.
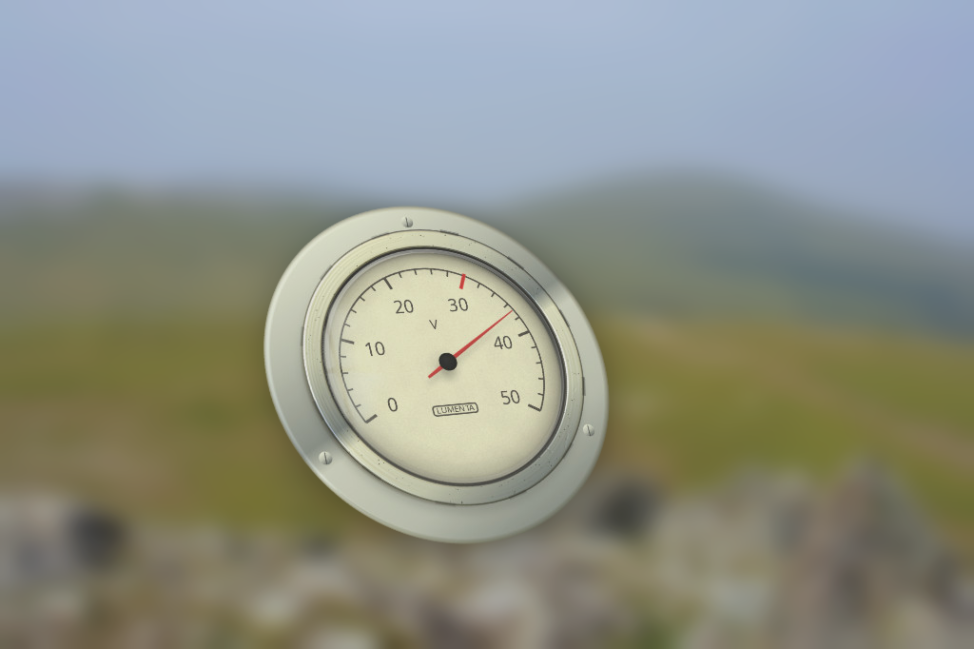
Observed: 37 V
